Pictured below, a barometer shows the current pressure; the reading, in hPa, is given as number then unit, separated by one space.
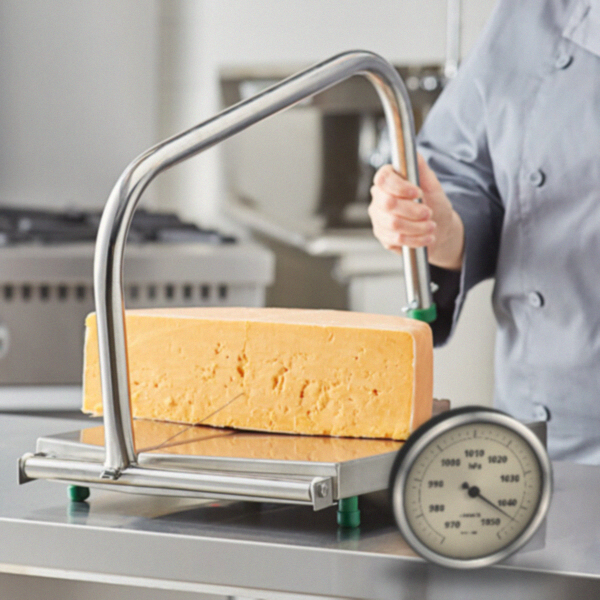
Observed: 1044 hPa
